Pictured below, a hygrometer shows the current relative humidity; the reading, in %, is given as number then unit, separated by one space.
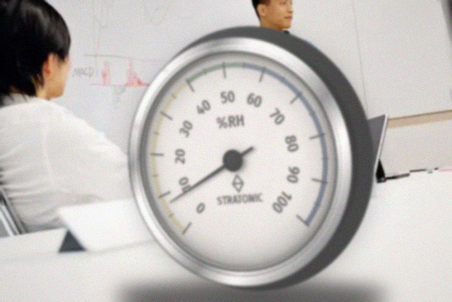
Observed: 7.5 %
